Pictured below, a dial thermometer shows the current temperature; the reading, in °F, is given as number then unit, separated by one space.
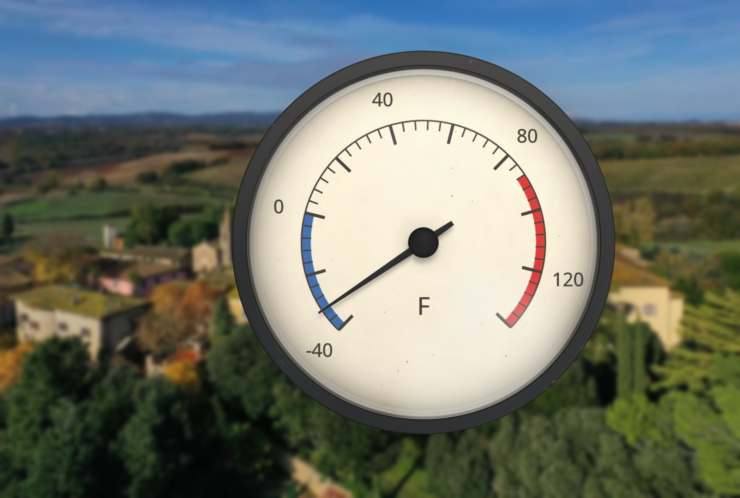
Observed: -32 °F
